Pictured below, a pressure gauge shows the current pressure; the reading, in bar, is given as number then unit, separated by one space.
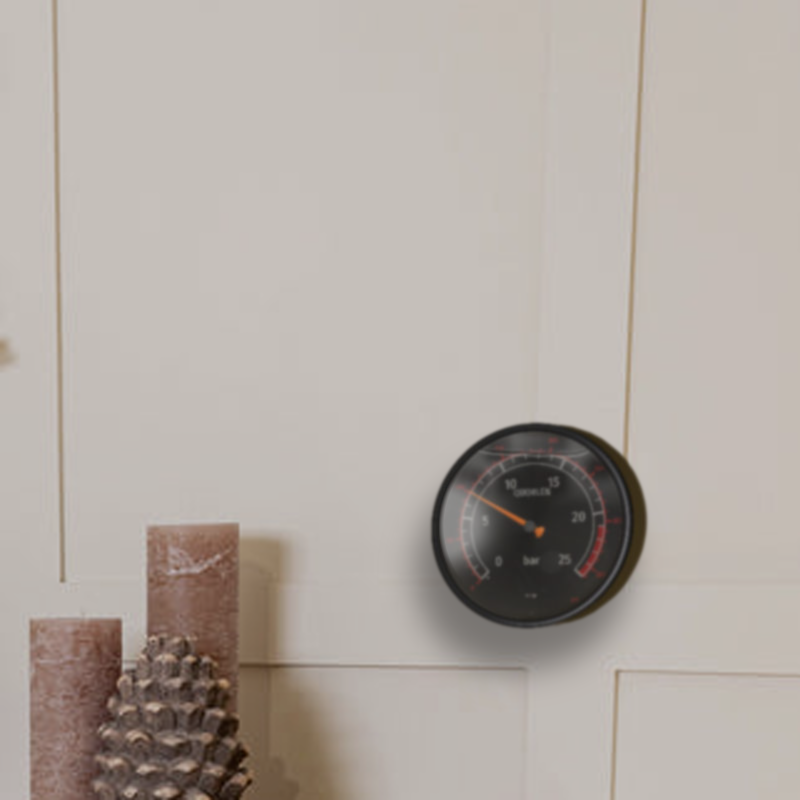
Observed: 7 bar
